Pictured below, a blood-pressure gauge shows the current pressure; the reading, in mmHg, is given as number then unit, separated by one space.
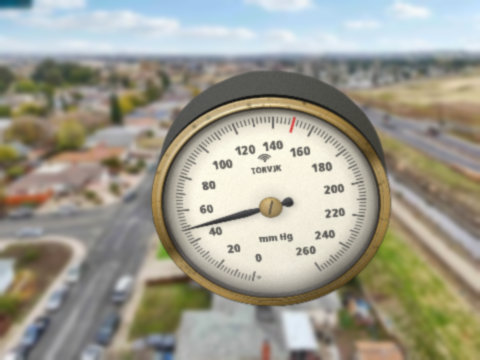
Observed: 50 mmHg
